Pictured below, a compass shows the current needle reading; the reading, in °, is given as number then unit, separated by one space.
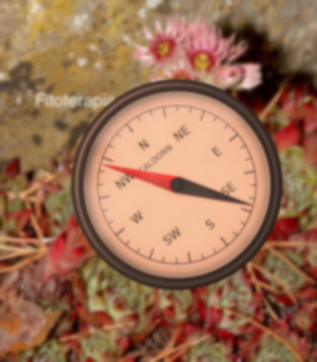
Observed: 325 °
